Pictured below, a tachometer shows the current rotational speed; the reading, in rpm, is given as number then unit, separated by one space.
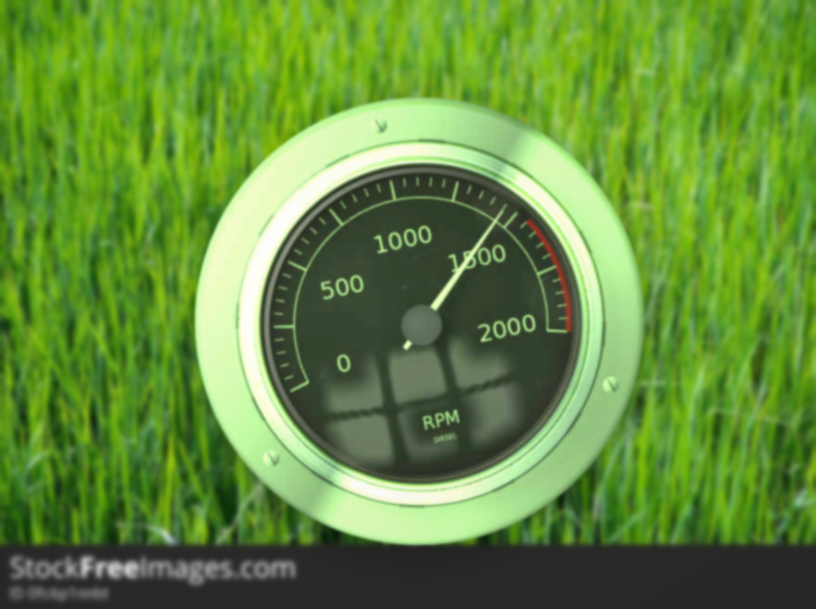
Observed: 1450 rpm
